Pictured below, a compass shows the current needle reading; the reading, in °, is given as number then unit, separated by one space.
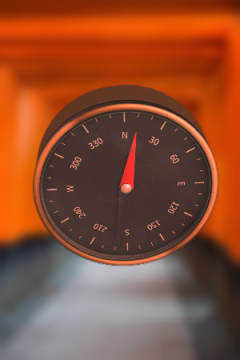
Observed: 10 °
